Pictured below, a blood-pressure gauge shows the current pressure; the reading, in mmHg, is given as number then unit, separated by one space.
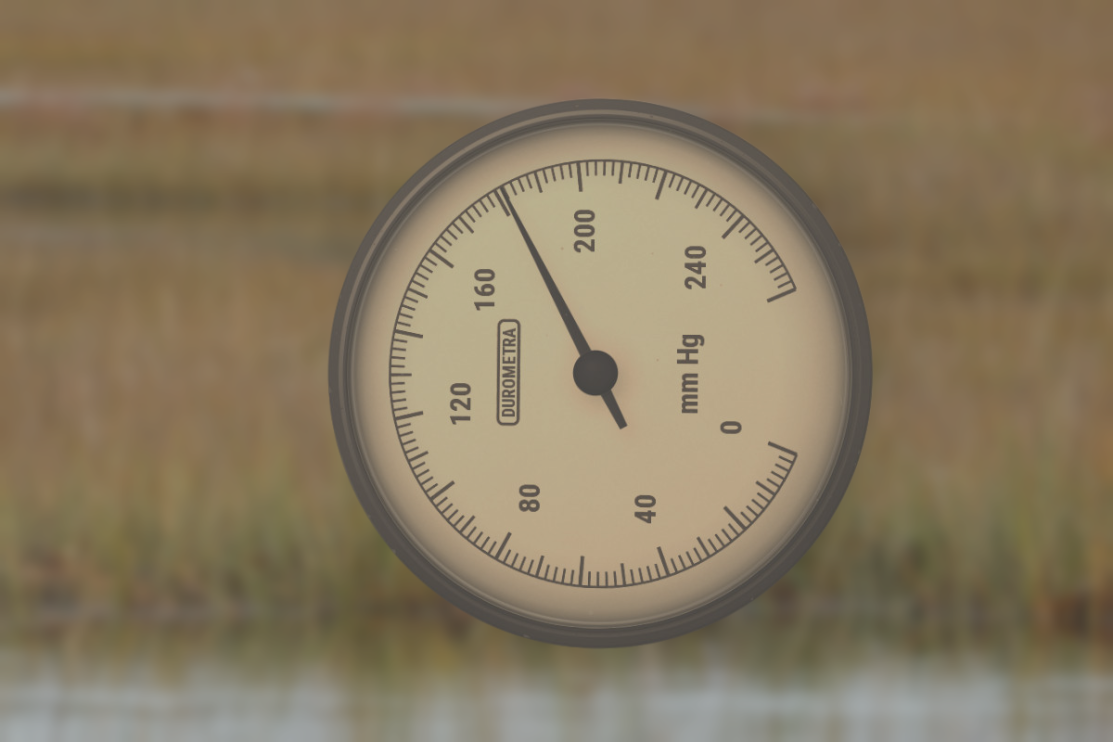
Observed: 182 mmHg
